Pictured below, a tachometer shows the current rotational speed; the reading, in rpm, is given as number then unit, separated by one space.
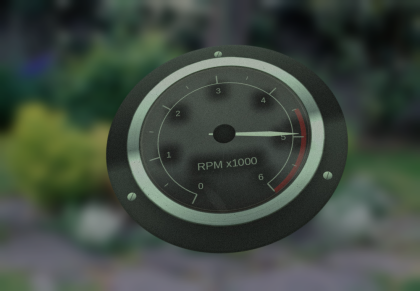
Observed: 5000 rpm
